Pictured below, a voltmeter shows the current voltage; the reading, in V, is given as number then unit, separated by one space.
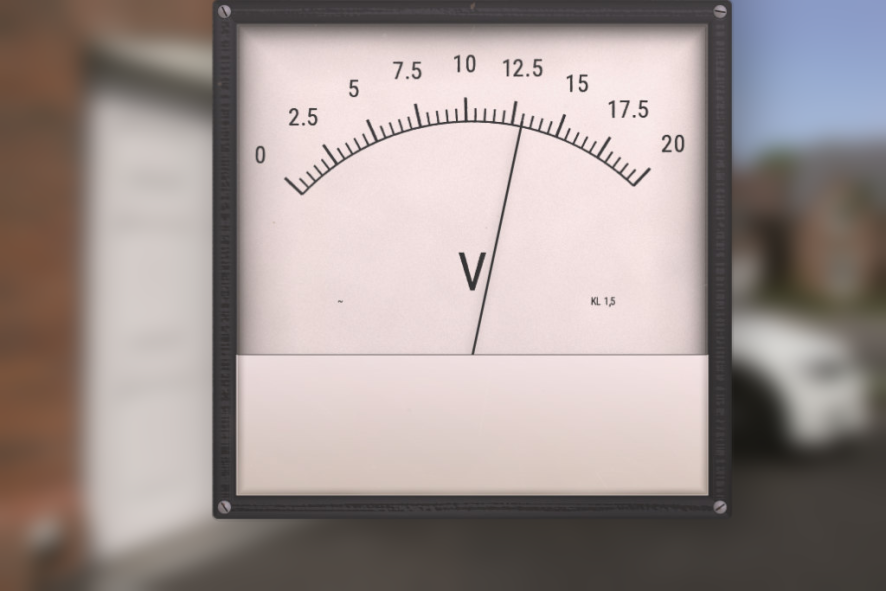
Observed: 13 V
